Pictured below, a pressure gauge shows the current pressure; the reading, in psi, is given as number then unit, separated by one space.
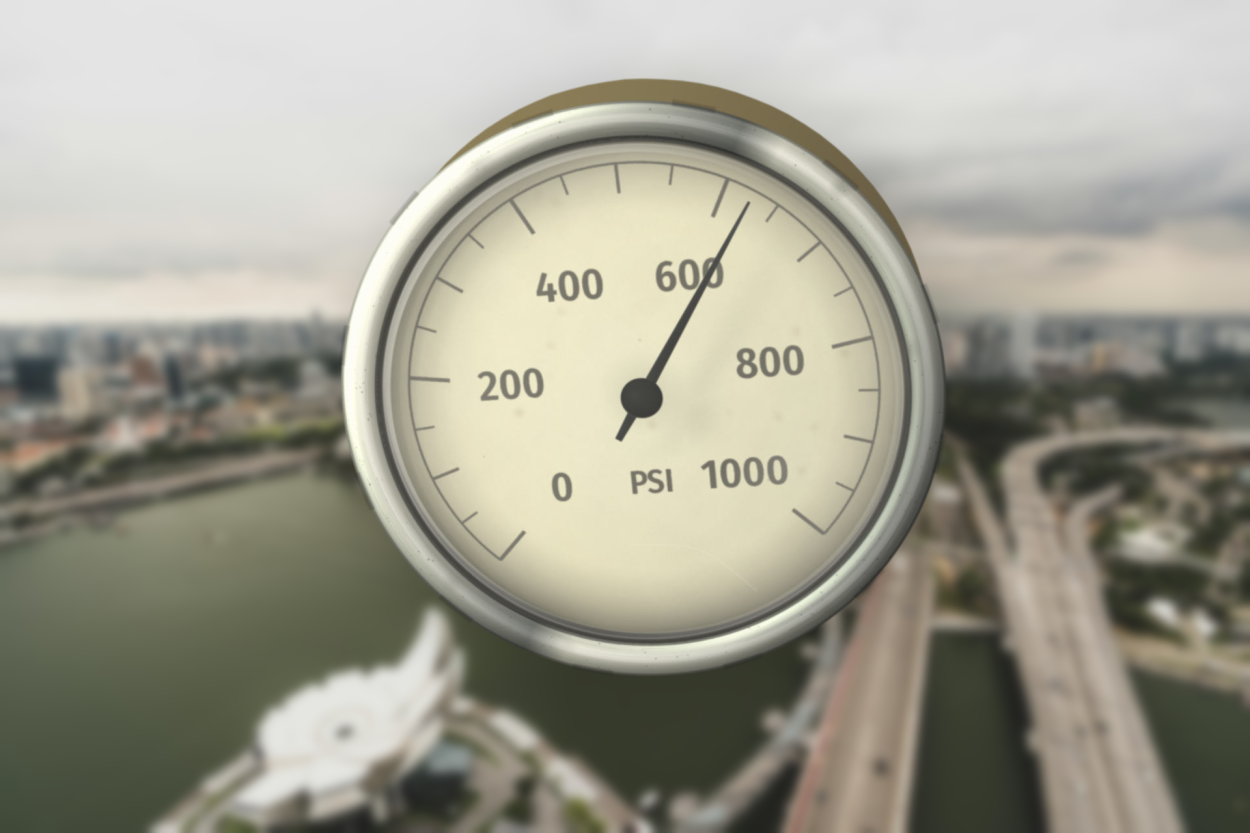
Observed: 625 psi
